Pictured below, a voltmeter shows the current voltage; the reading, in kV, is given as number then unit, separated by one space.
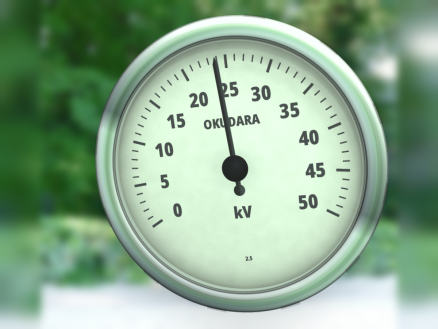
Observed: 24 kV
